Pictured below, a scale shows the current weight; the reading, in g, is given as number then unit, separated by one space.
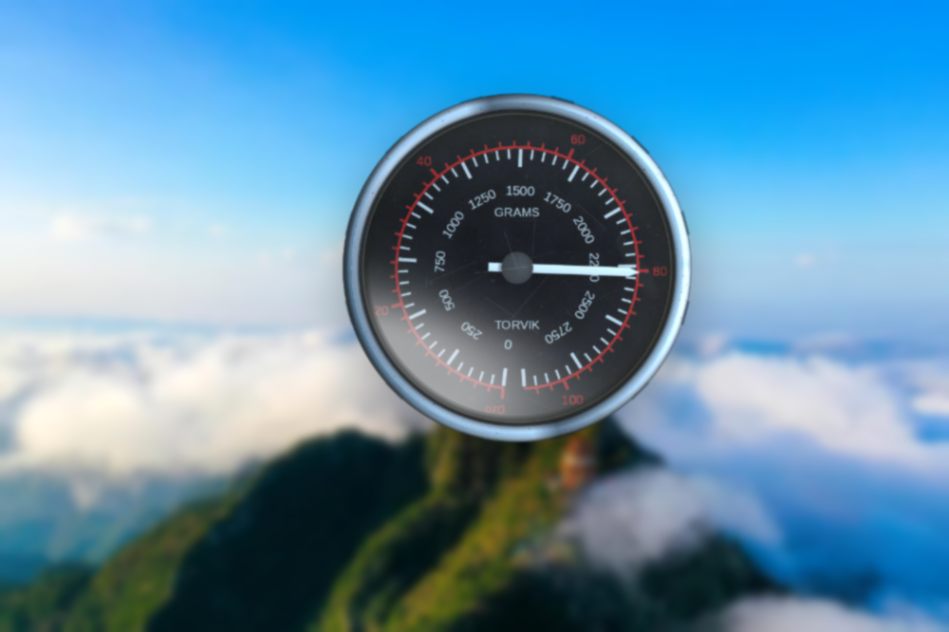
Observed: 2275 g
